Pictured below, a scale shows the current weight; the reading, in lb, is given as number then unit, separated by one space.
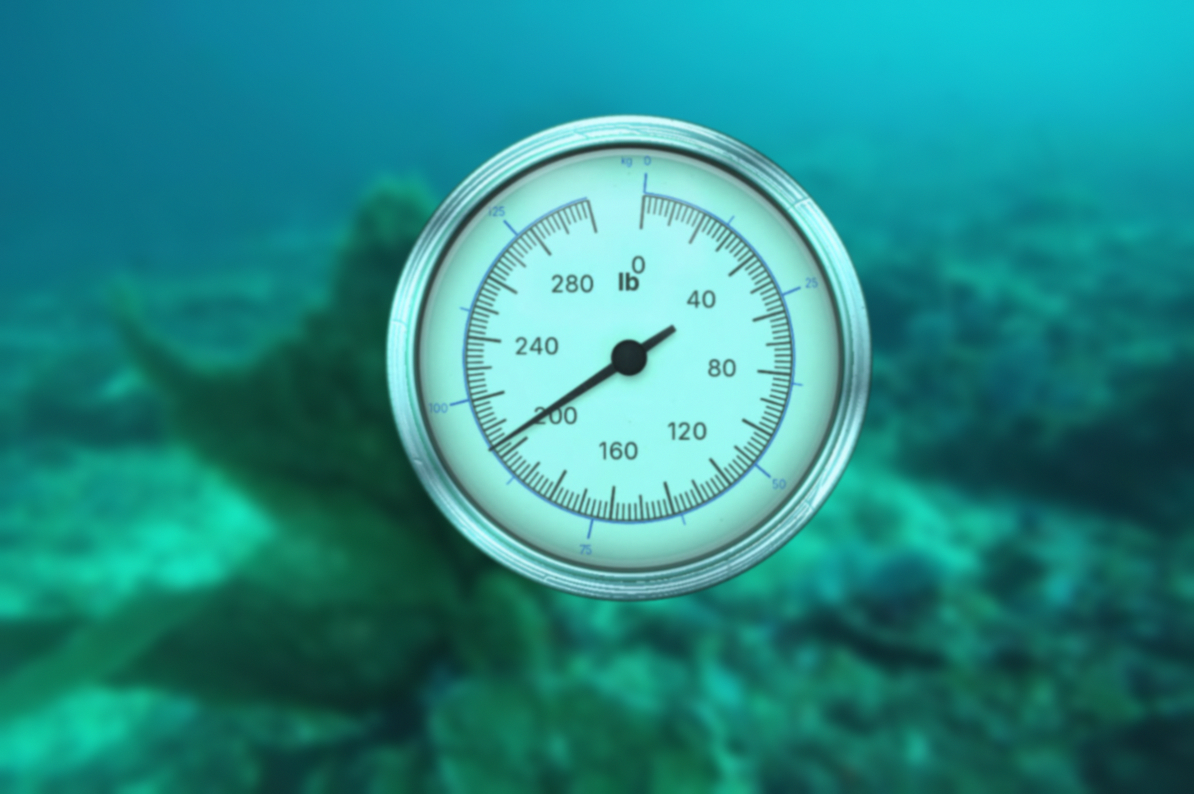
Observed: 204 lb
